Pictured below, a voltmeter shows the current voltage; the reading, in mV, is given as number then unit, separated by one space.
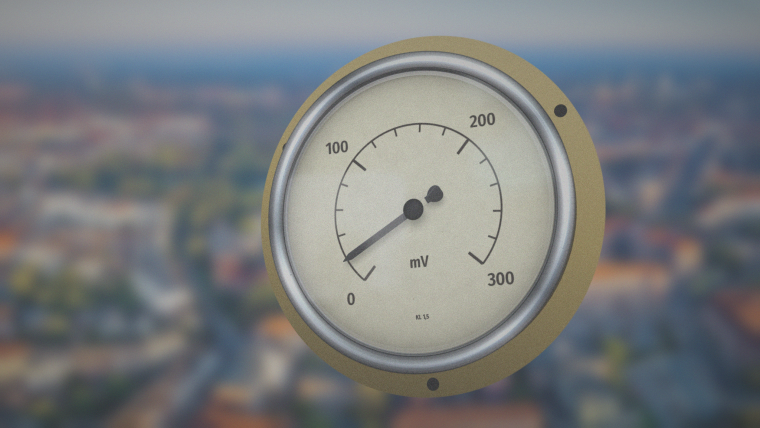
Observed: 20 mV
